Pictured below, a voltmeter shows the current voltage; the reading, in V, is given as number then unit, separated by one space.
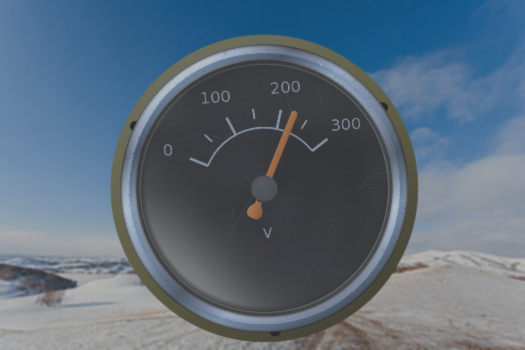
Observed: 225 V
